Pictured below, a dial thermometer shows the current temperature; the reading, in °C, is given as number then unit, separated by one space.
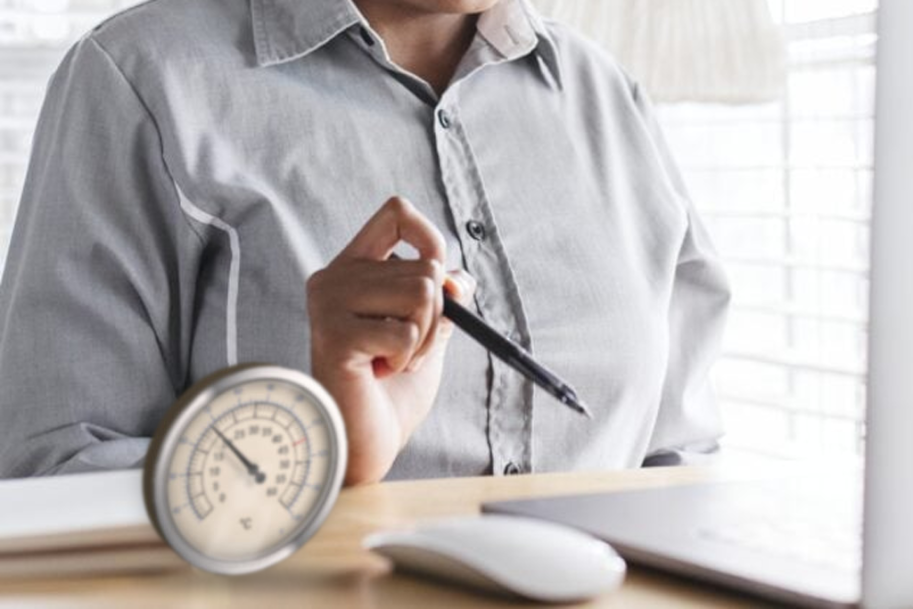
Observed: 20 °C
